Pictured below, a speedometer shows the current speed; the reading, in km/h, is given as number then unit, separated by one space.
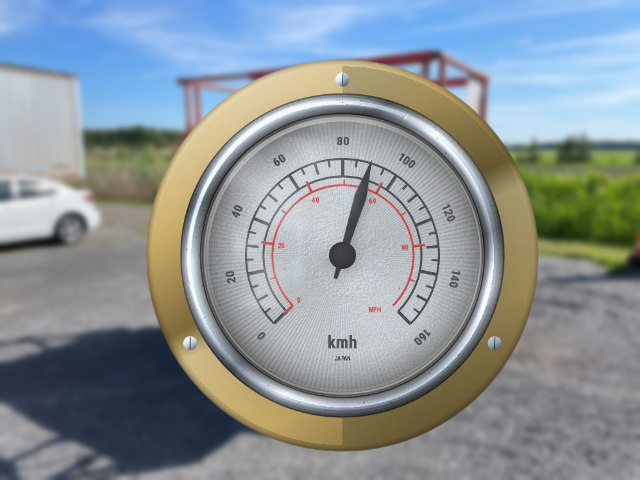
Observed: 90 km/h
